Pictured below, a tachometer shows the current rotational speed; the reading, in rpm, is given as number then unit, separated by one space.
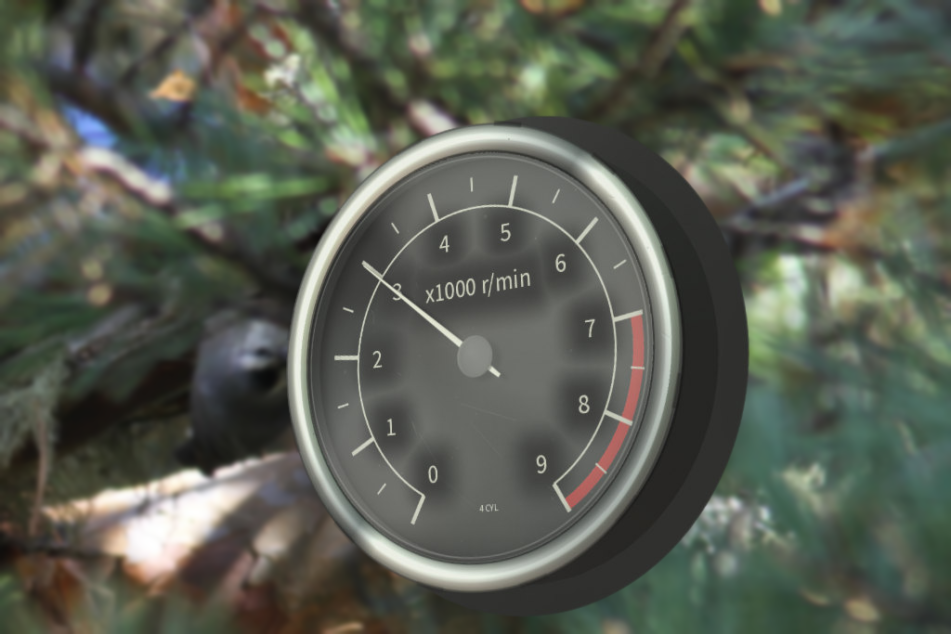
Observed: 3000 rpm
